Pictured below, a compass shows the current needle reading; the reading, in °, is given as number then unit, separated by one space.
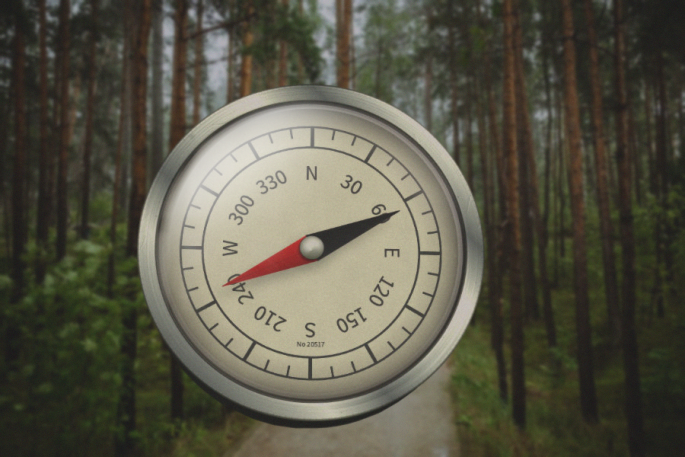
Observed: 245 °
